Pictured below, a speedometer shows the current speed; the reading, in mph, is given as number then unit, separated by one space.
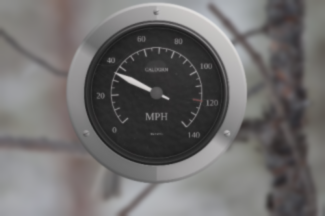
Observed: 35 mph
